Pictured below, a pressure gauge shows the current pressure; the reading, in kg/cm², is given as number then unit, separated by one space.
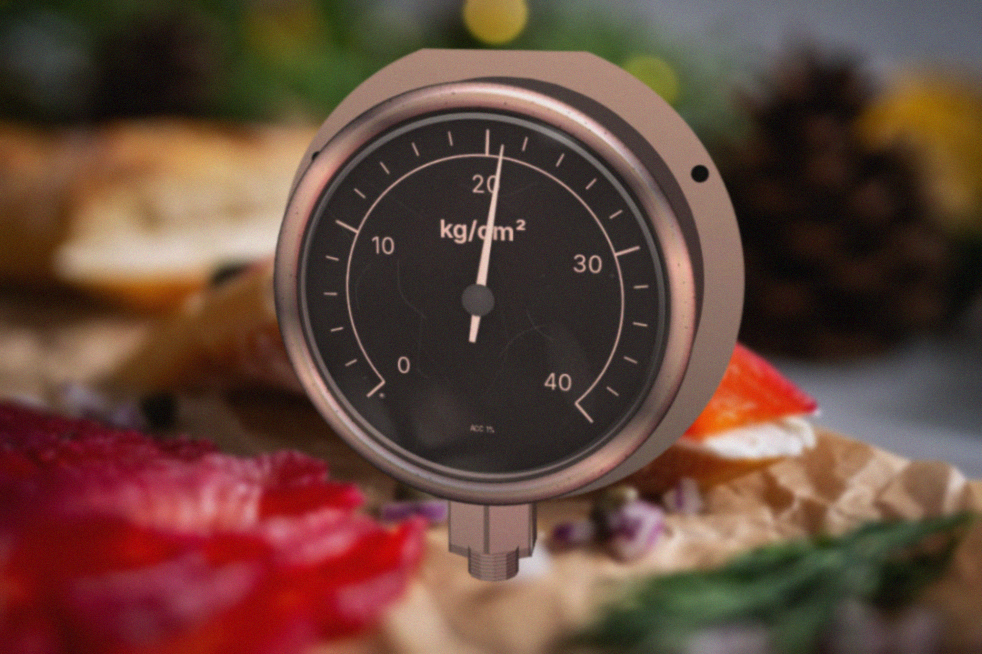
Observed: 21 kg/cm²
